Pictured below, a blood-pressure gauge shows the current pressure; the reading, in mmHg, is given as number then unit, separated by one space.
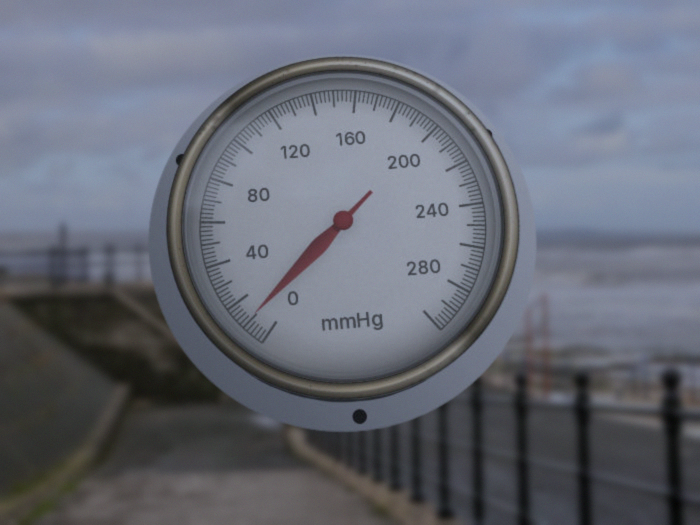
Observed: 10 mmHg
